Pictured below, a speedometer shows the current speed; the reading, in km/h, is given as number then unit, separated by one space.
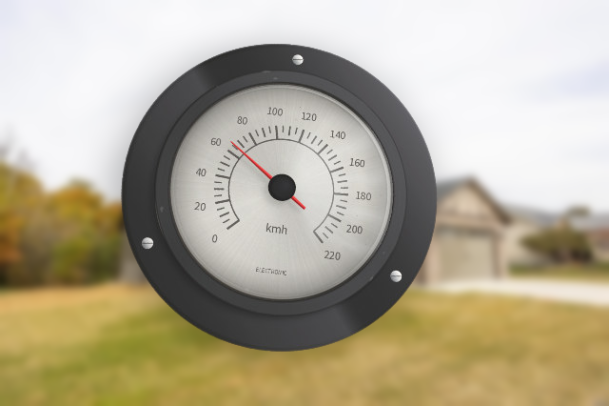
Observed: 65 km/h
